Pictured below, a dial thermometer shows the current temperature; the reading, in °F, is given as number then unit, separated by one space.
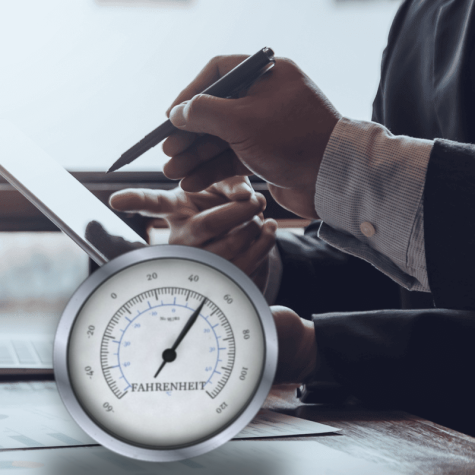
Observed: 50 °F
